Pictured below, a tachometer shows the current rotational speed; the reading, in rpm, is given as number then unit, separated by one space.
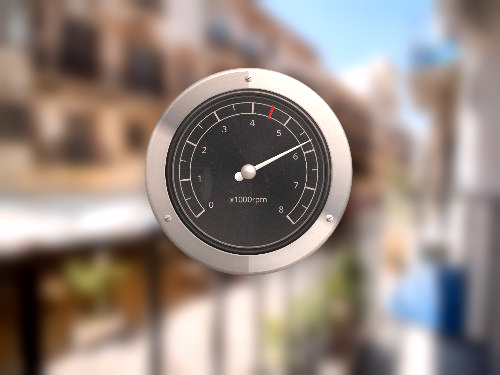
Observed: 5750 rpm
